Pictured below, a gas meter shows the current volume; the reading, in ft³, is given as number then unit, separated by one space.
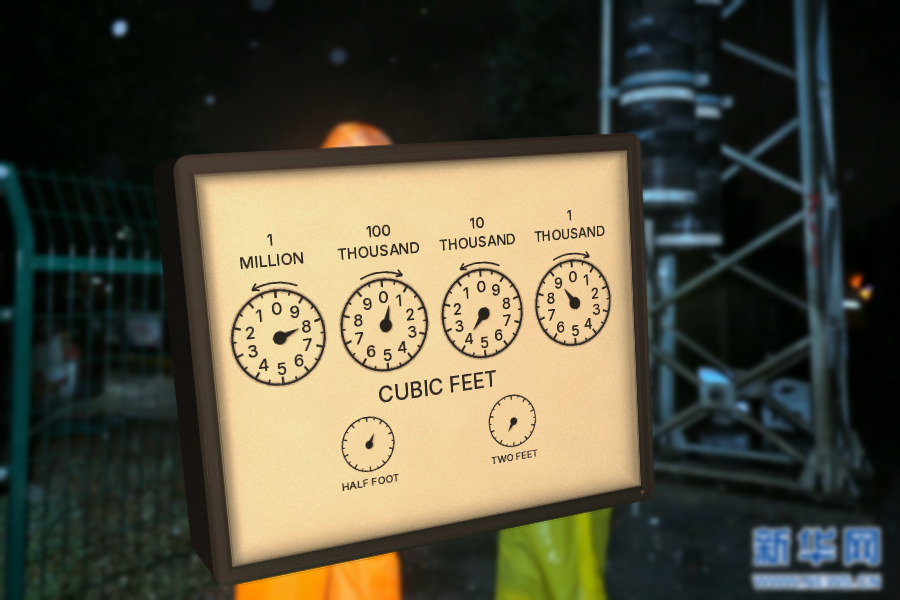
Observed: 803900 ft³
